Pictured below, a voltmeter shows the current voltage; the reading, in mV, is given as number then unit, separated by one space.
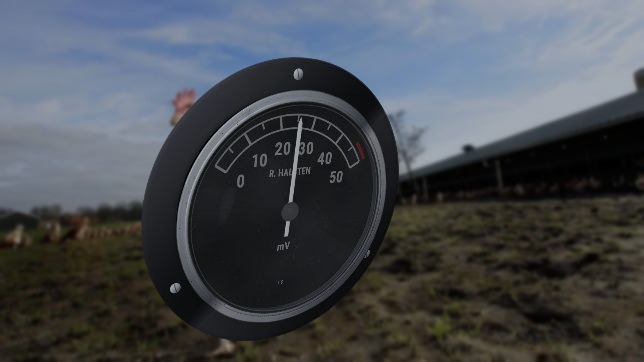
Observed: 25 mV
